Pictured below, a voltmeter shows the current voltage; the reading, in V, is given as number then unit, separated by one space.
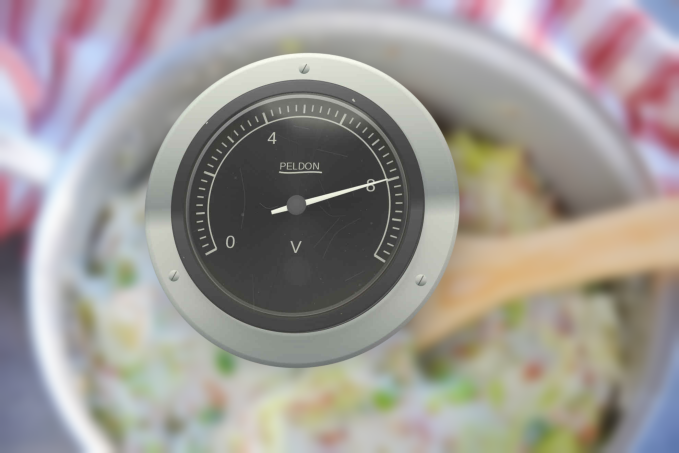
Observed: 8 V
